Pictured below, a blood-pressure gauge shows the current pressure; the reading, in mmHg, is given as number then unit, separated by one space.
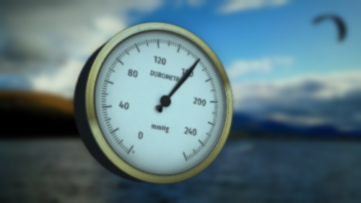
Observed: 160 mmHg
